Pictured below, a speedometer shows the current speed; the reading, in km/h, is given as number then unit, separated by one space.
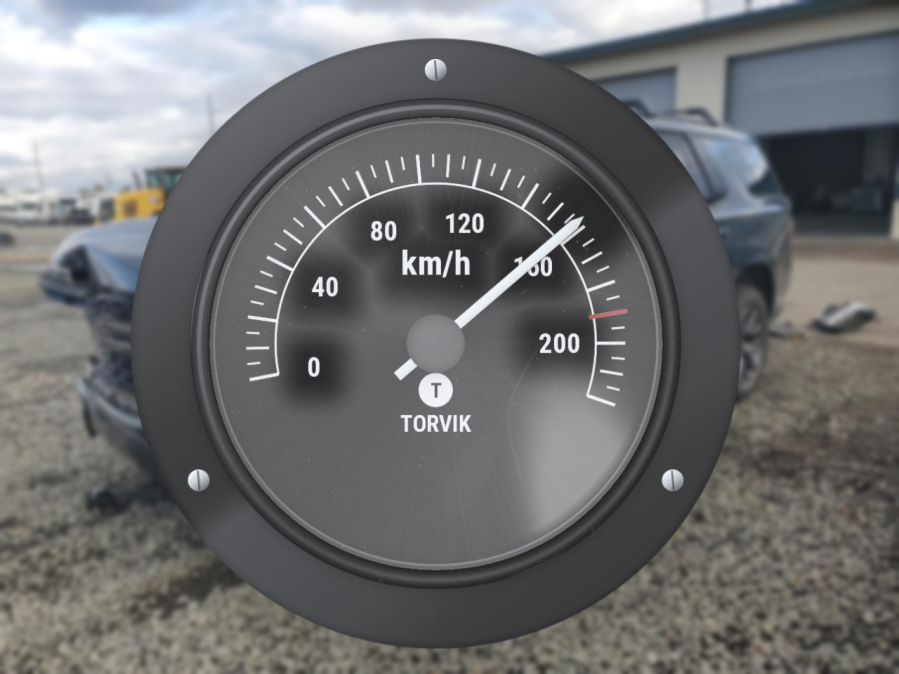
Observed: 157.5 km/h
